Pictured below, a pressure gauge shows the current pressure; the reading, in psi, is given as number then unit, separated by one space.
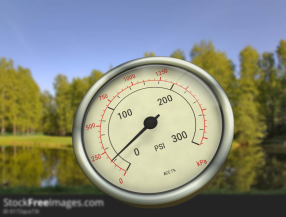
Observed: 20 psi
